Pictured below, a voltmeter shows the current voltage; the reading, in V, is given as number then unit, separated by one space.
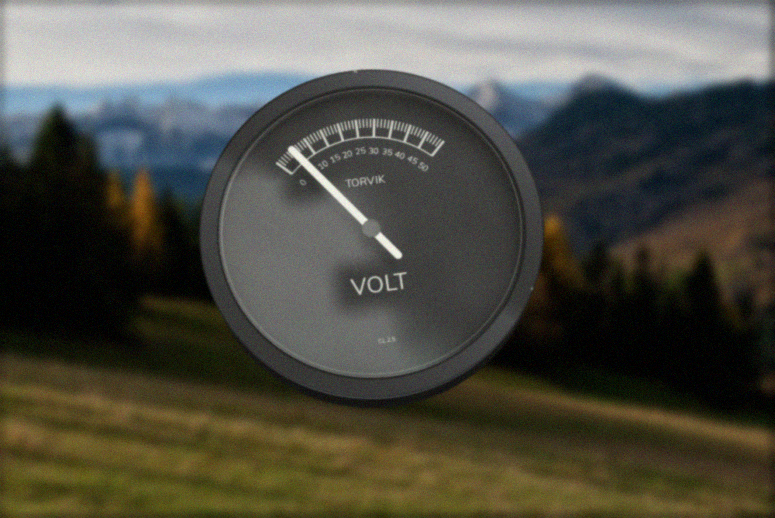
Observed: 5 V
